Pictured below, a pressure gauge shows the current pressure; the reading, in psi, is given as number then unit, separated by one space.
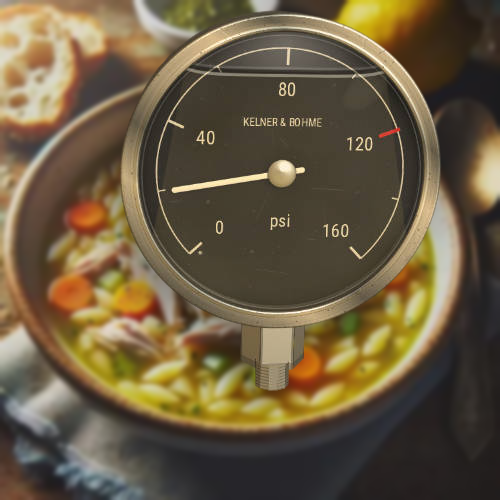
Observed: 20 psi
